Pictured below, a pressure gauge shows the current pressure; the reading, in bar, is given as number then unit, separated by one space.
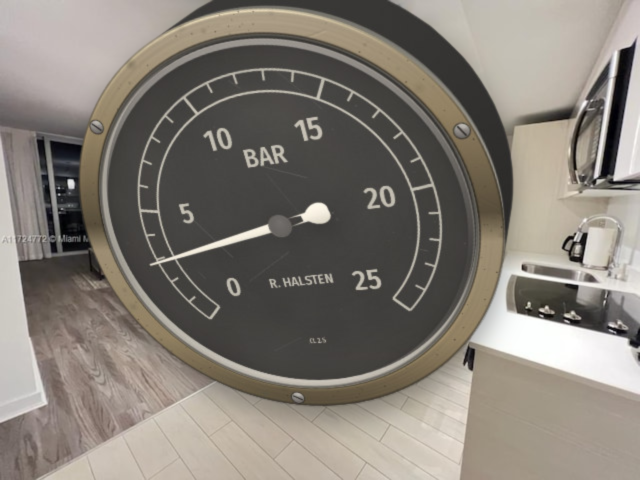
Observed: 3 bar
